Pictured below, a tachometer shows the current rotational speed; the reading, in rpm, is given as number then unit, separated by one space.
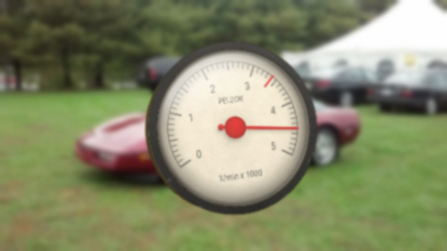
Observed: 4500 rpm
